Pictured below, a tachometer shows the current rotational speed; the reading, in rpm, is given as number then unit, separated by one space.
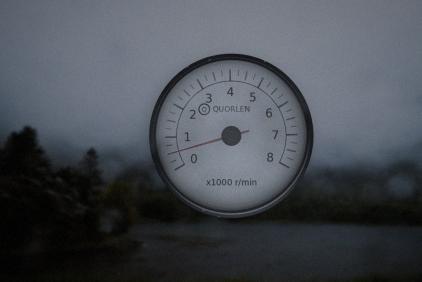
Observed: 500 rpm
